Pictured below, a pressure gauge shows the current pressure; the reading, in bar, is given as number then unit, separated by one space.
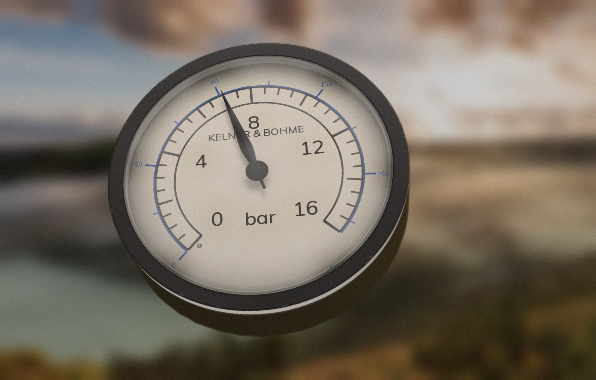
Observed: 7 bar
